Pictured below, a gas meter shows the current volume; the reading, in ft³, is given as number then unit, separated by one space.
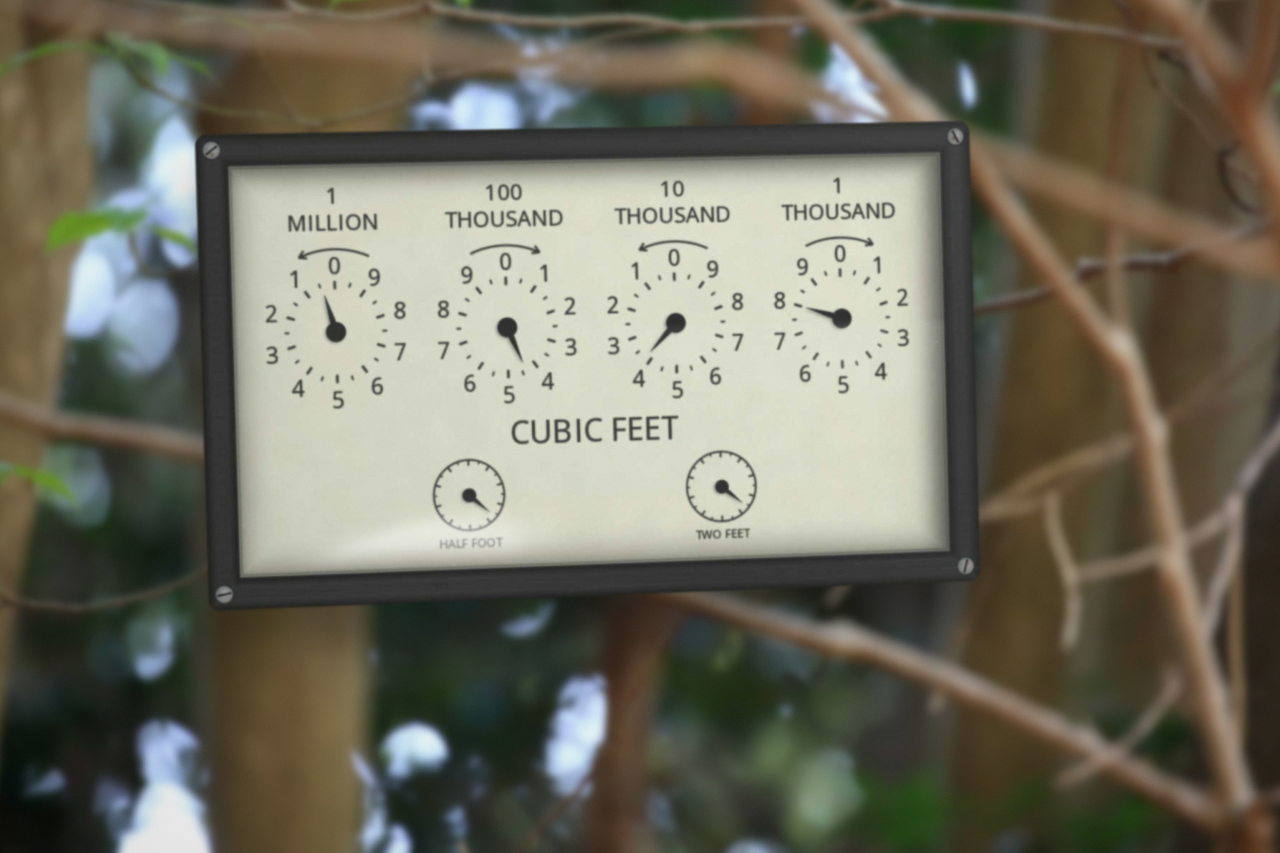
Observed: 43800 ft³
